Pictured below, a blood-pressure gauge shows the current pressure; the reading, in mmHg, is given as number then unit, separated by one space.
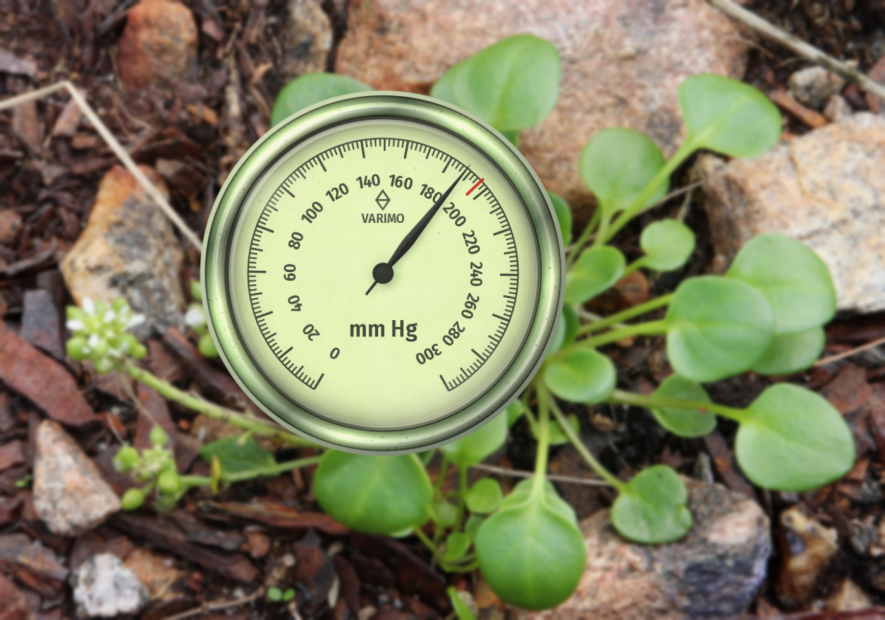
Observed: 188 mmHg
